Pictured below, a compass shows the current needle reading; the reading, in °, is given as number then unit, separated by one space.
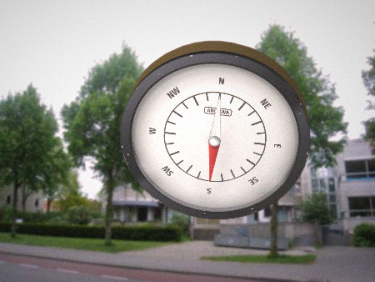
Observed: 180 °
